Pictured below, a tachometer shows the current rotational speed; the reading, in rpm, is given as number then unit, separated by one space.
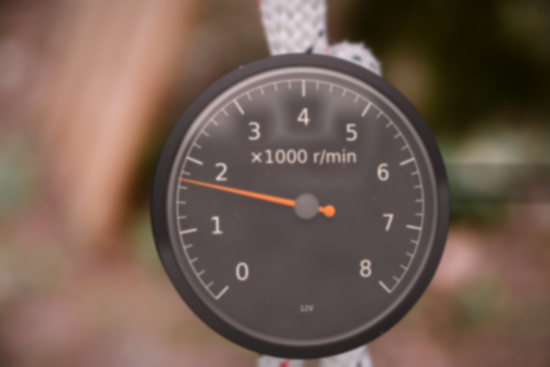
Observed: 1700 rpm
